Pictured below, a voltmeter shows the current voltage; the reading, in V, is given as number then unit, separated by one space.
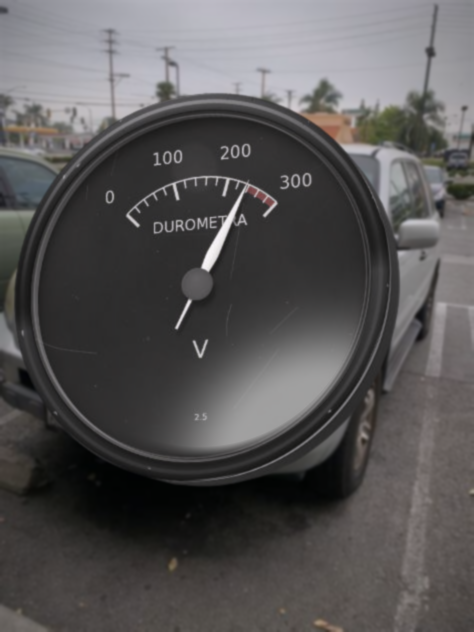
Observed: 240 V
